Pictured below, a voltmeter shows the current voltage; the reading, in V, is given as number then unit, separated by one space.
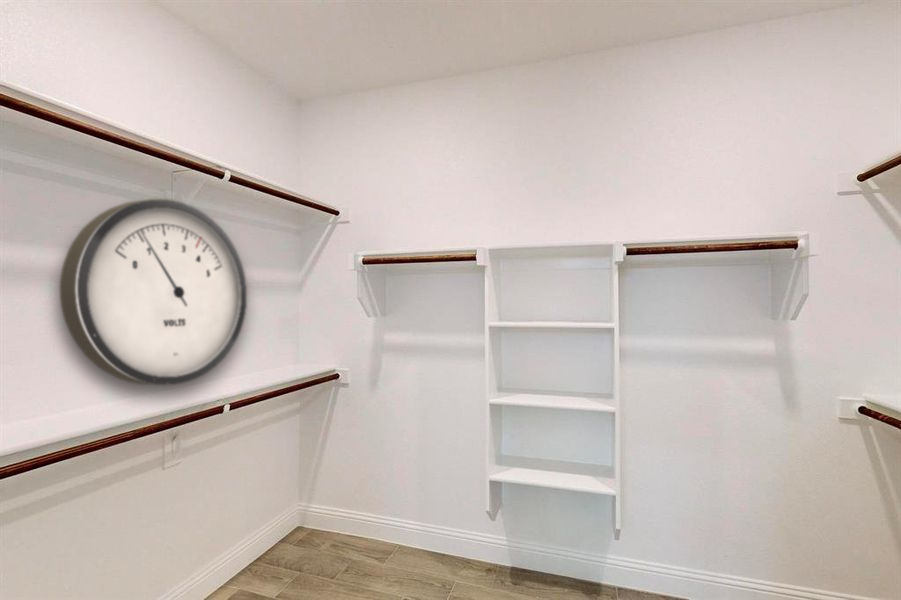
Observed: 1 V
